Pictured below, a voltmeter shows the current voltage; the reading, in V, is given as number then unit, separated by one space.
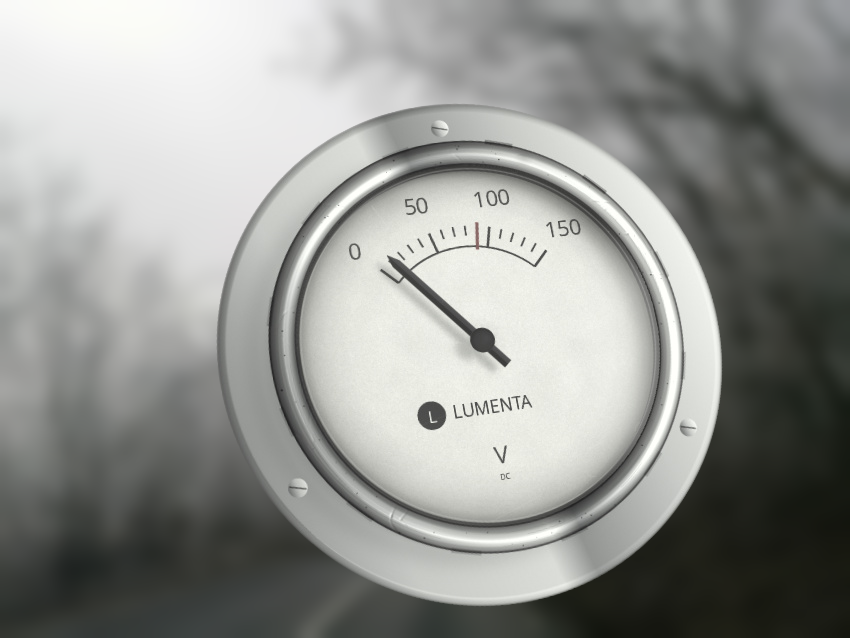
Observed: 10 V
